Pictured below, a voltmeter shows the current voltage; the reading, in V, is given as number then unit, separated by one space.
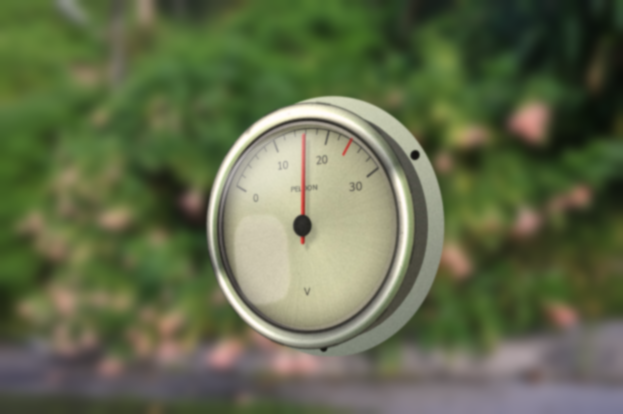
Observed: 16 V
